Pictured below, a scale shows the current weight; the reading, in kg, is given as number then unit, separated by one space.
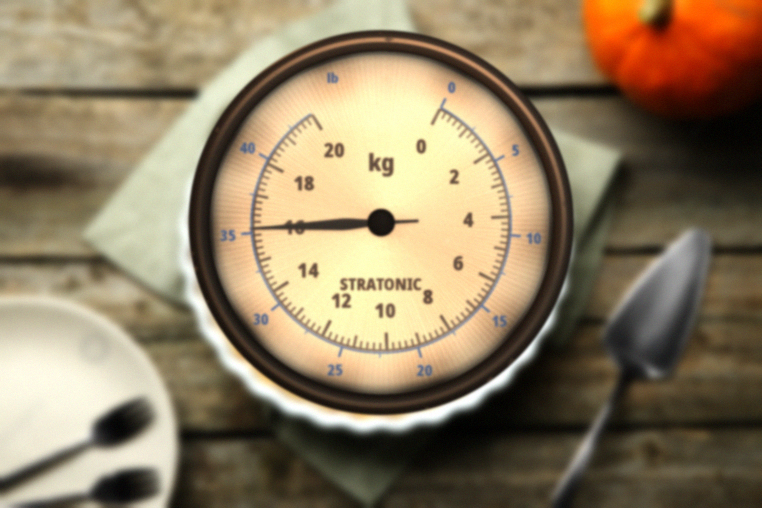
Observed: 16 kg
